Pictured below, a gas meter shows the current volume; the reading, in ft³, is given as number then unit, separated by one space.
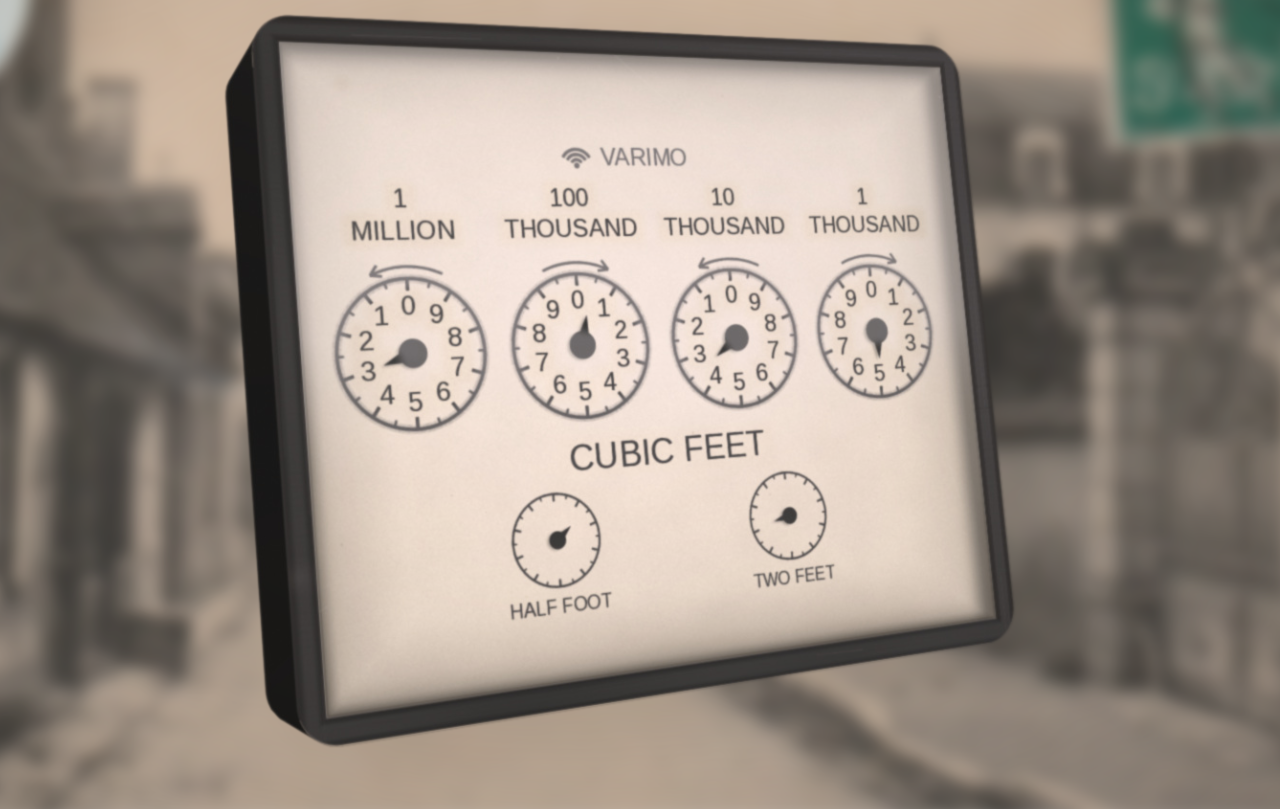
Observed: 303500 ft³
